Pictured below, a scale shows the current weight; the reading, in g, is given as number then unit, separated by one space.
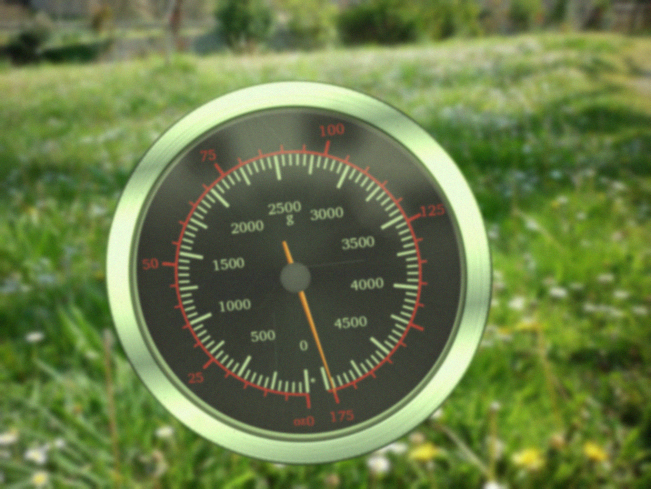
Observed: 4950 g
